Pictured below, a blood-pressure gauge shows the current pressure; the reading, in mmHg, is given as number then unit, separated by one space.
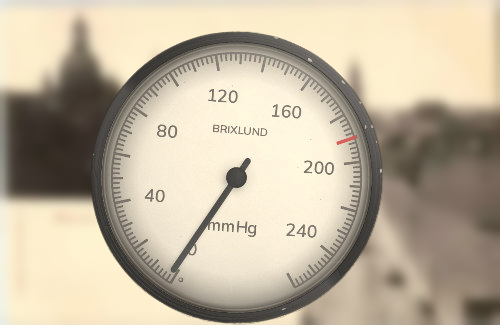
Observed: 2 mmHg
